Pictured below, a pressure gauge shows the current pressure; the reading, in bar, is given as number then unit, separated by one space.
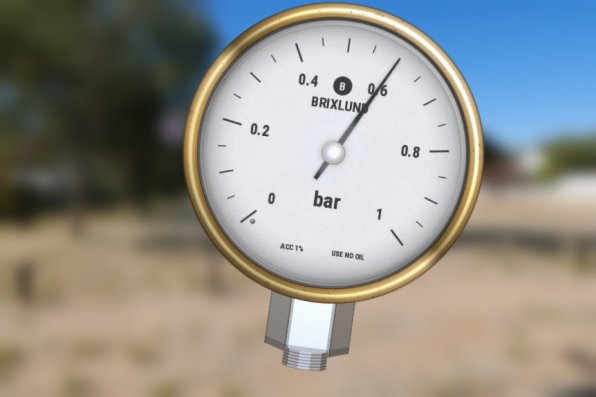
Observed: 0.6 bar
